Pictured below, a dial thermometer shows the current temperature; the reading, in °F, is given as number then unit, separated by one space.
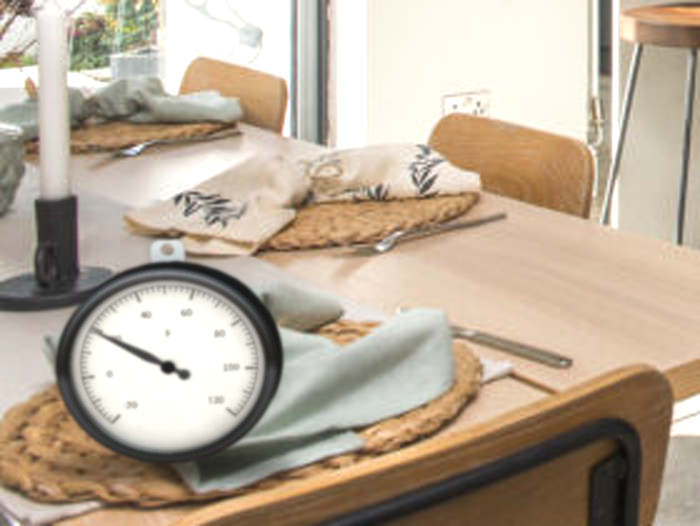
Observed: 20 °F
